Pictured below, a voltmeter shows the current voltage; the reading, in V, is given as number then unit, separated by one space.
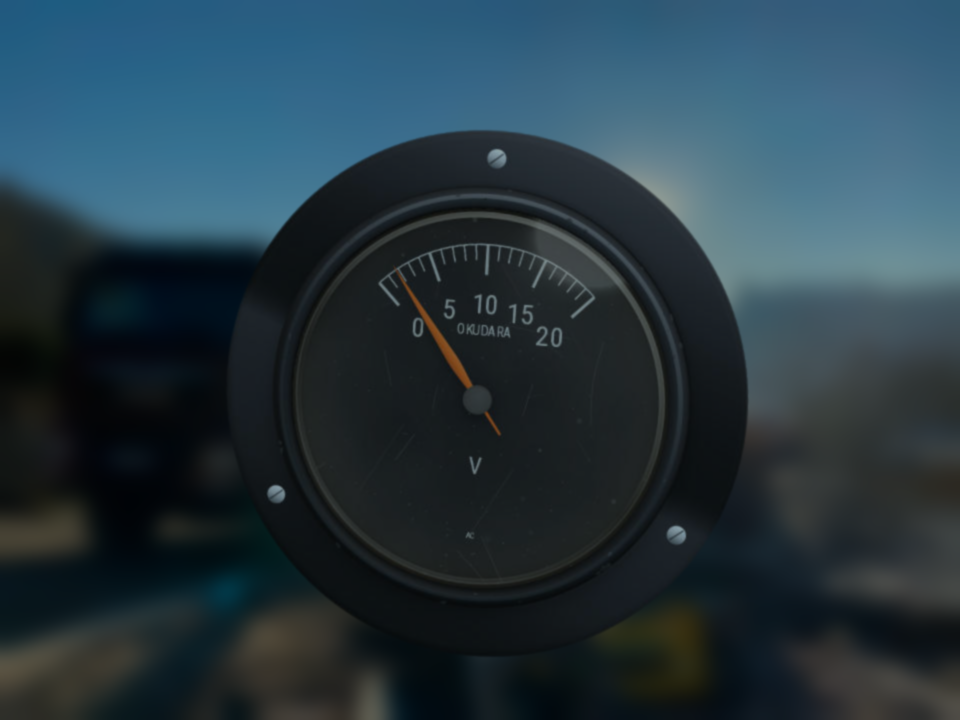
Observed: 2 V
